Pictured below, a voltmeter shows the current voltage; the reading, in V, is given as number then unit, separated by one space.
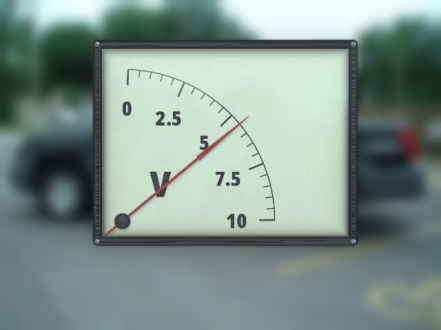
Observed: 5.5 V
